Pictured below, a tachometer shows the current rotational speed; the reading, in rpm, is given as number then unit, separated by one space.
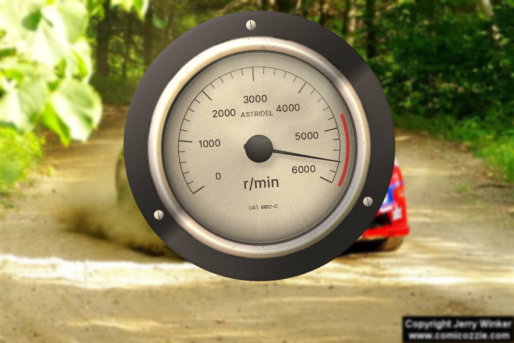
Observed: 5600 rpm
